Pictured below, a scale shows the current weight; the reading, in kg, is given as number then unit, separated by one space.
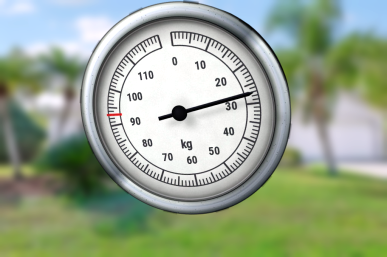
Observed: 27 kg
